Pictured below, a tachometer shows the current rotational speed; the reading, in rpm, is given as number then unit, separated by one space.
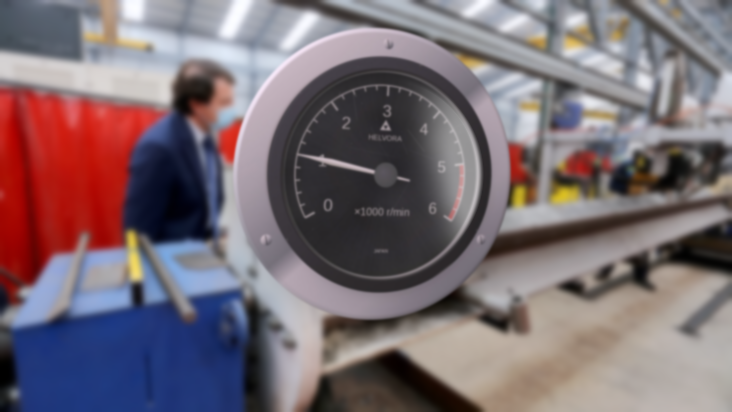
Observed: 1000 rpm
